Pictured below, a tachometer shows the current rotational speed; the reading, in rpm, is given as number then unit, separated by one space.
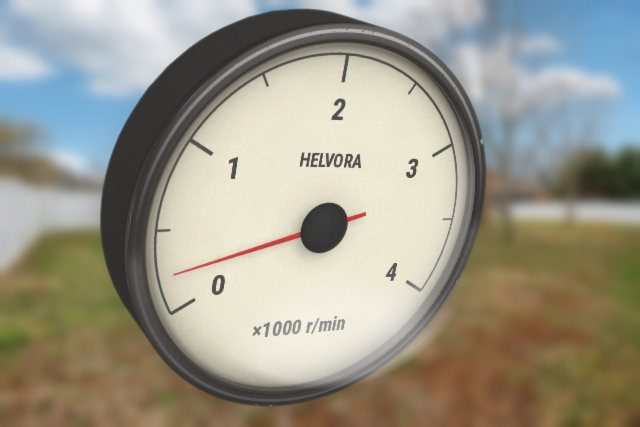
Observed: 250 rpm
